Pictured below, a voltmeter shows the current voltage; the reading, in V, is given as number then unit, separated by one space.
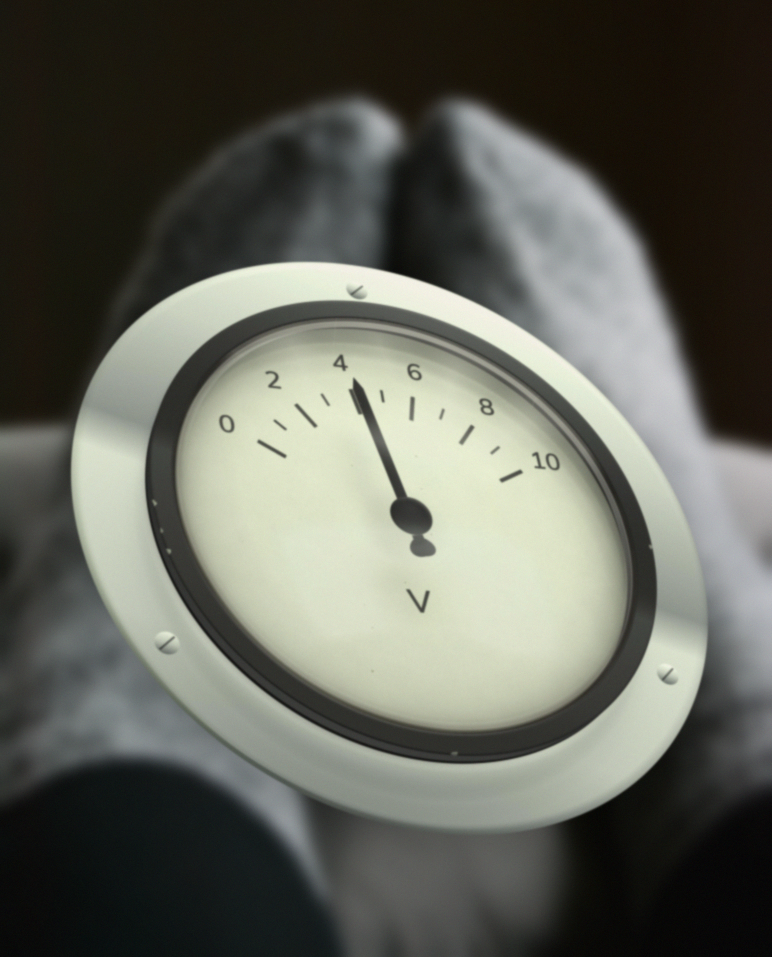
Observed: 4 V
